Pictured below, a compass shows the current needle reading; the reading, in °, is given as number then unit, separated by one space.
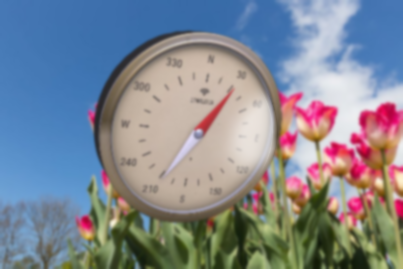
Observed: 30 °
